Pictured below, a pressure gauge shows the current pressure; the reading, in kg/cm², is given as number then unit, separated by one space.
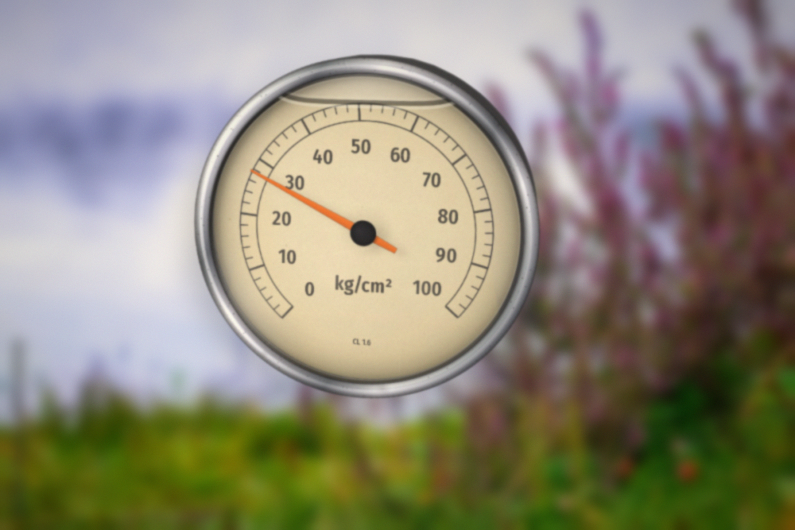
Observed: 28 kg/cm²
